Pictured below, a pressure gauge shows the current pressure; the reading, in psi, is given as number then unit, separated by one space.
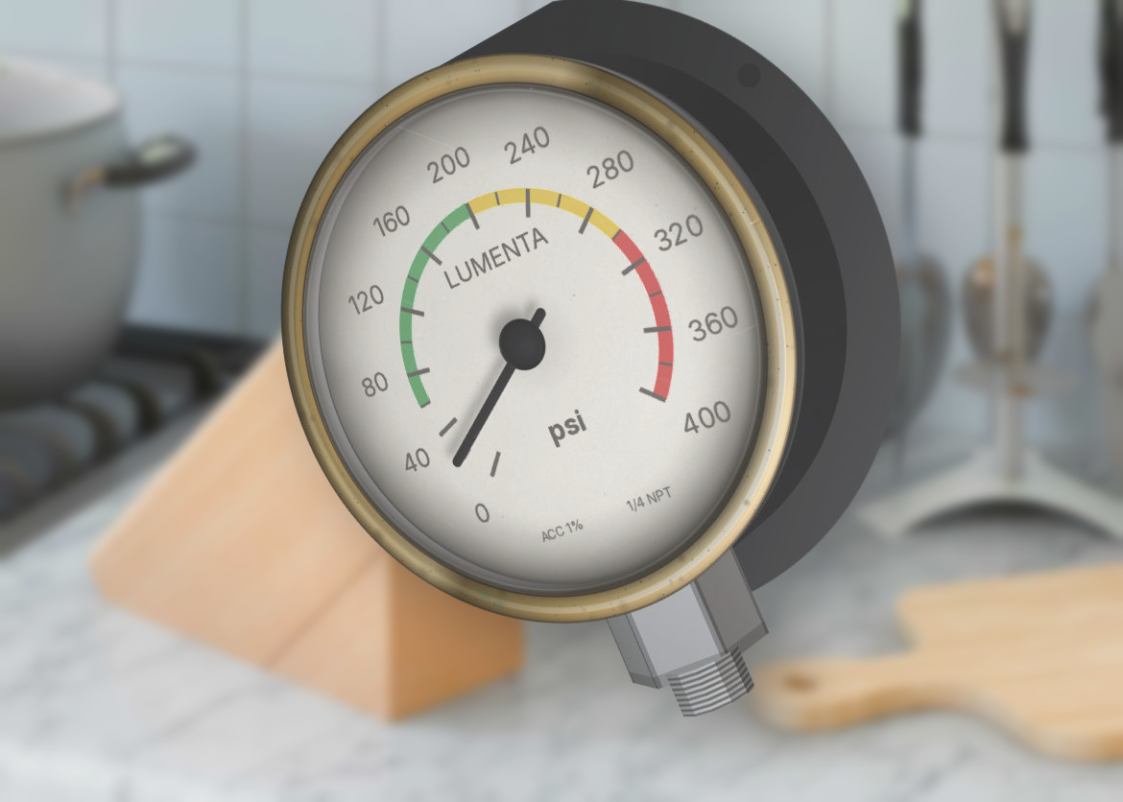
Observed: 20 psi
